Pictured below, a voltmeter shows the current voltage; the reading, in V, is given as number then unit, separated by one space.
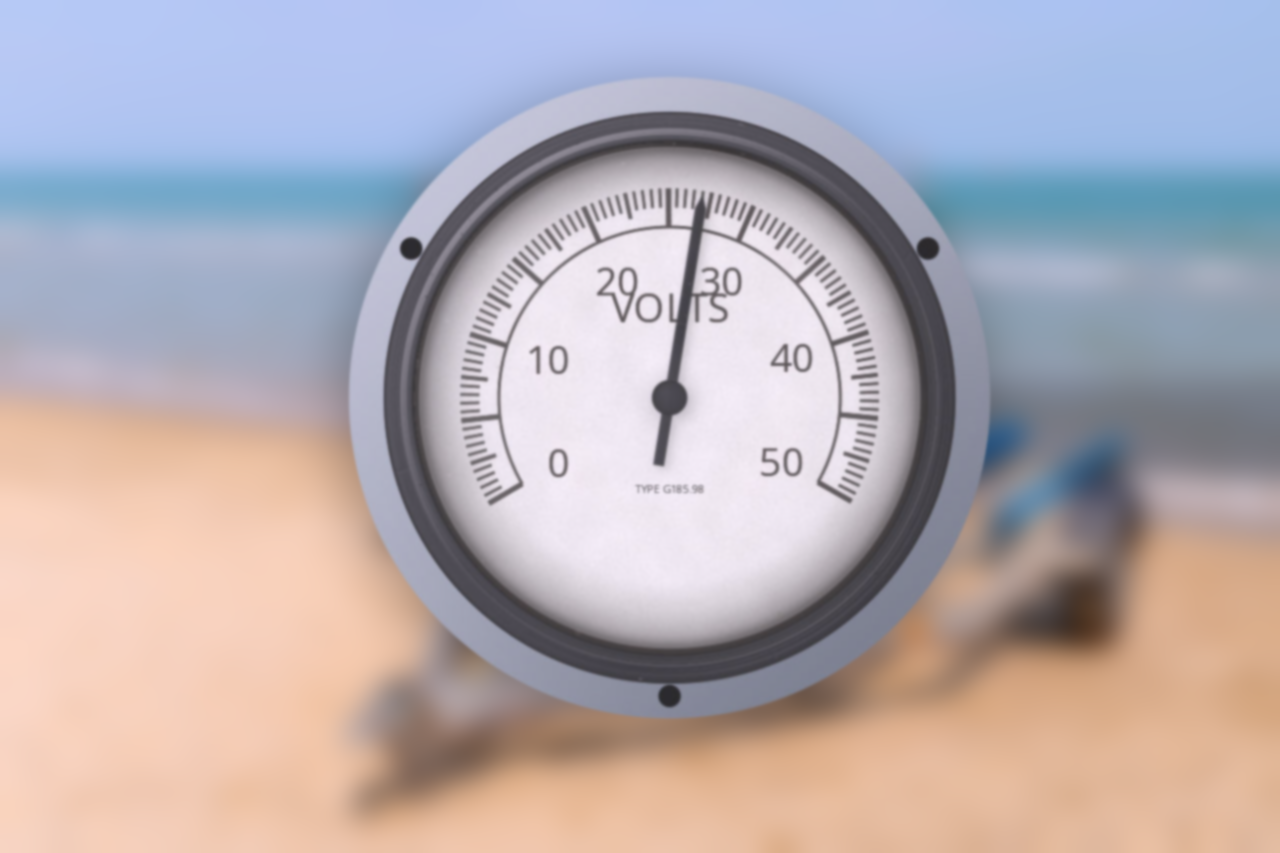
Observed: 27 V
